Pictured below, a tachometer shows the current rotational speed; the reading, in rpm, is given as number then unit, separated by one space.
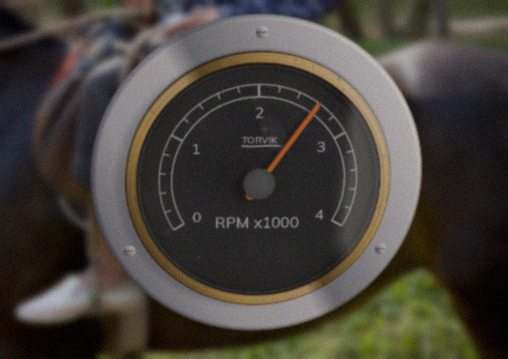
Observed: 2600 rpm
